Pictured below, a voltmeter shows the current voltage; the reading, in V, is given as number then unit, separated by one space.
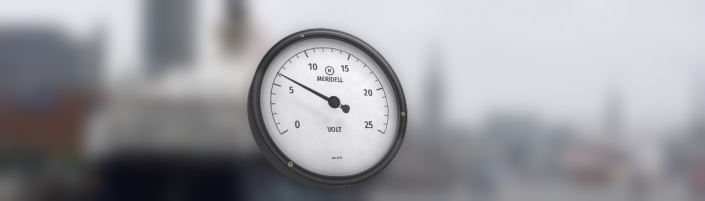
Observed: 6 V
